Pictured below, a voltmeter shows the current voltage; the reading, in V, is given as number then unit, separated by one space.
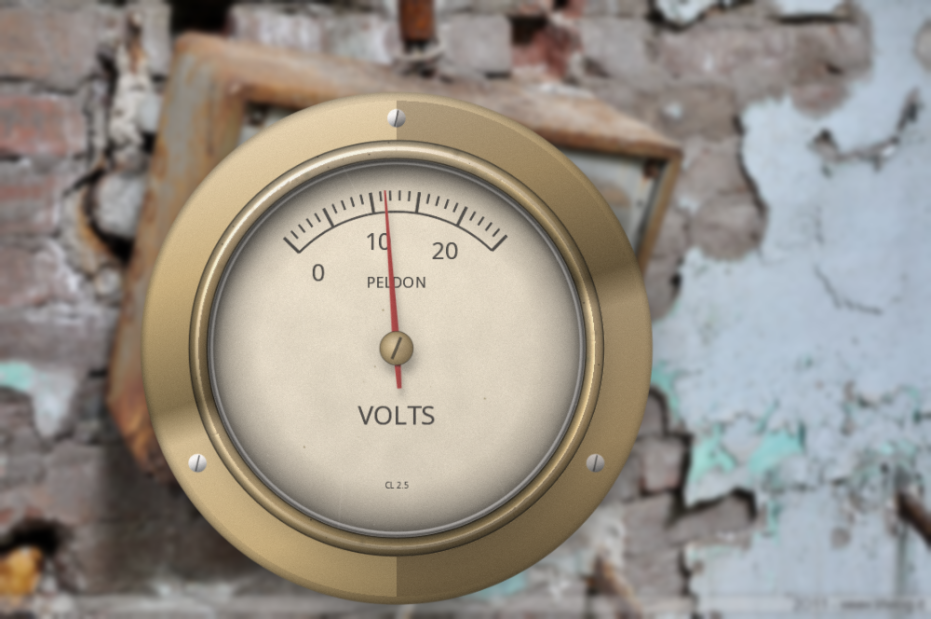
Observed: 11.5 V
